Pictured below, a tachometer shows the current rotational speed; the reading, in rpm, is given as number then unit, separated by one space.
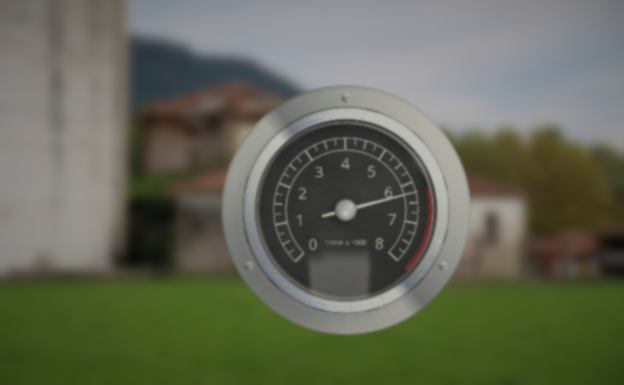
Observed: 6250 rpm
